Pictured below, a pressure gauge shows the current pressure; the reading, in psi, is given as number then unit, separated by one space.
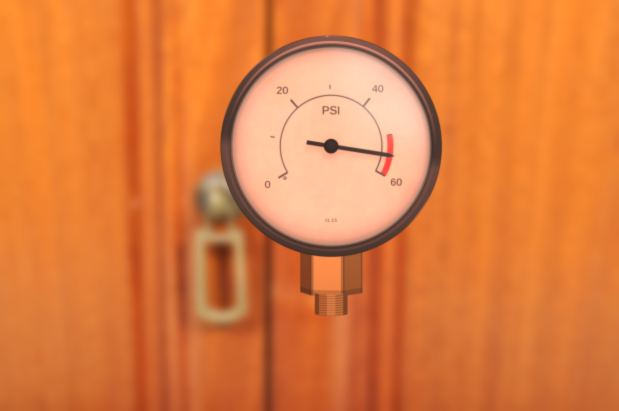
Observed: 55 psi
